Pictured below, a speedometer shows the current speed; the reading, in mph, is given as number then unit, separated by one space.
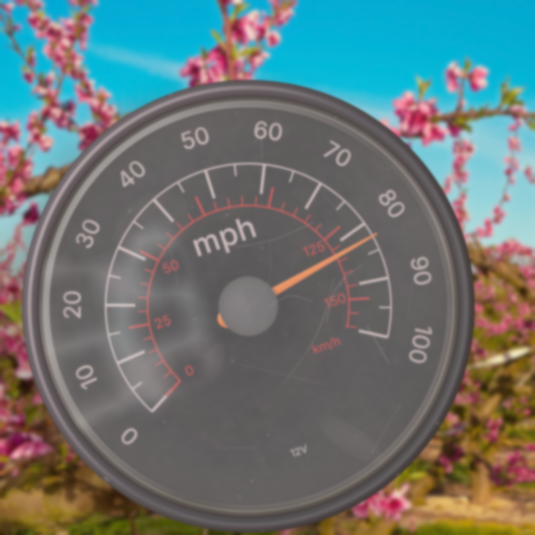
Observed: 82.5 mph
